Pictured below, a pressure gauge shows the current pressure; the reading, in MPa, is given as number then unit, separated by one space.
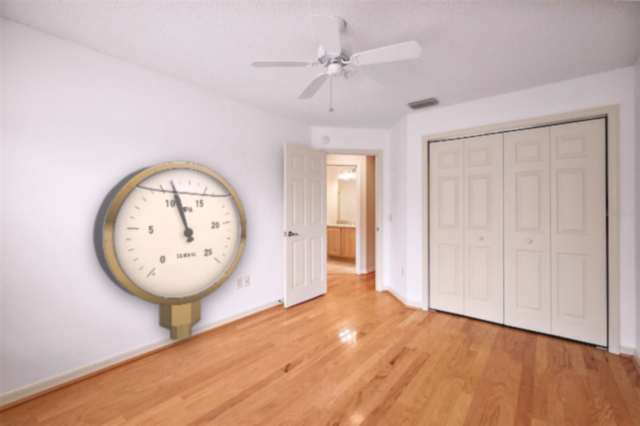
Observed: 11 MPa
